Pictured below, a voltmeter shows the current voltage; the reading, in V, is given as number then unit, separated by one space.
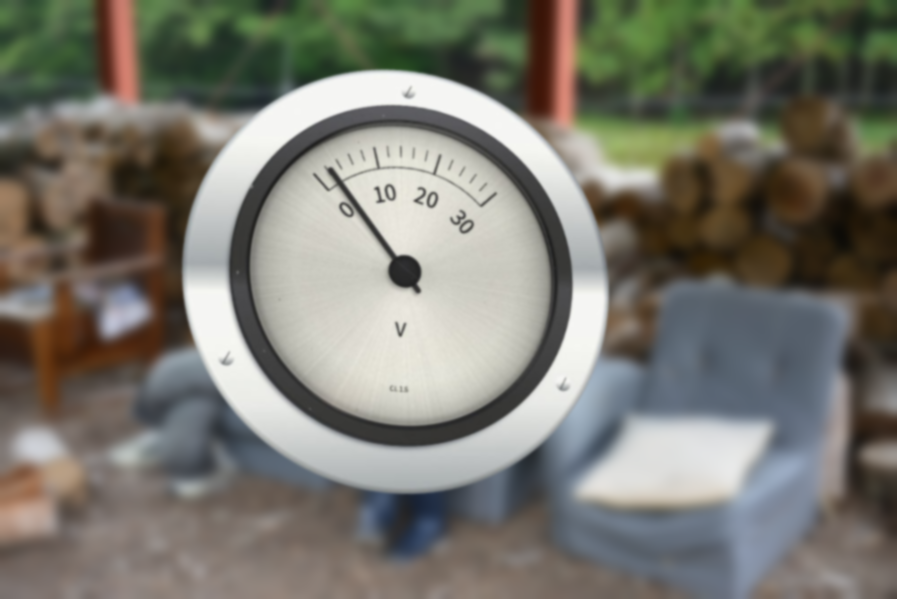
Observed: 2 V
